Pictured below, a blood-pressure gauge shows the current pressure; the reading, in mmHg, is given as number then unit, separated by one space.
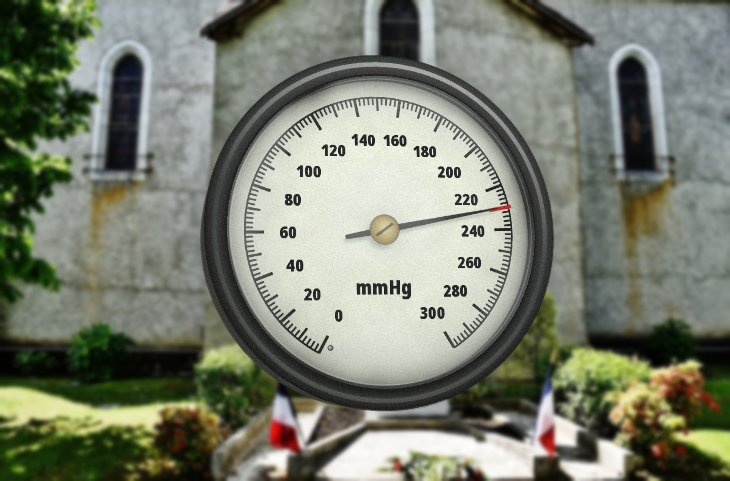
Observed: 230 mmHg
